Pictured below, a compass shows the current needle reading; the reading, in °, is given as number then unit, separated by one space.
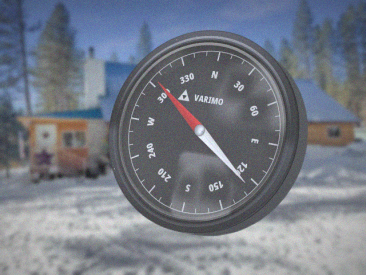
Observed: 305 °
